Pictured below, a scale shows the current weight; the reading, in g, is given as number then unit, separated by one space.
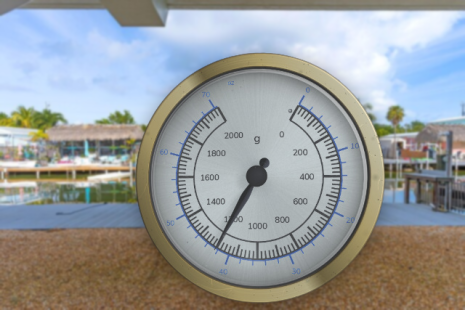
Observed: 1200 g
